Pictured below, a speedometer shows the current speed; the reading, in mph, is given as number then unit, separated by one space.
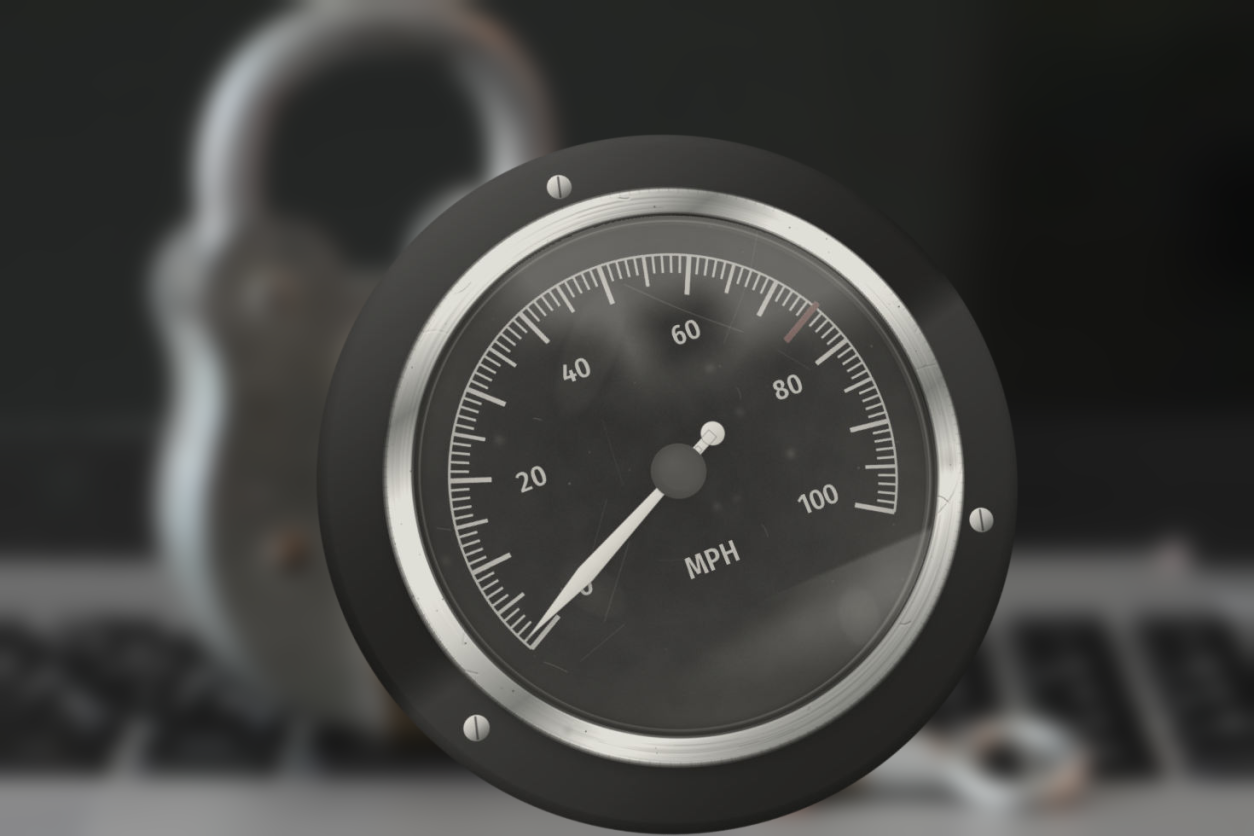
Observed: 1 mph
